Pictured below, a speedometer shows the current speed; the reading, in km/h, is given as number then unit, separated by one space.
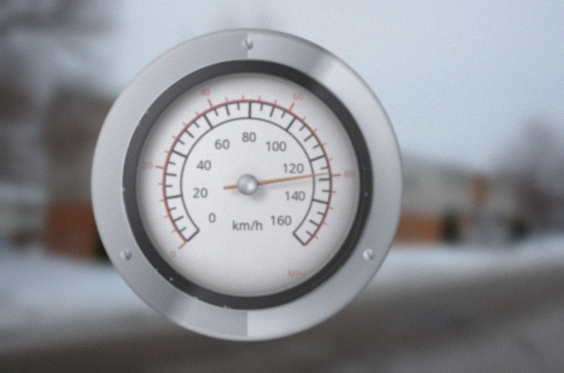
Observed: 127.5 km/h
